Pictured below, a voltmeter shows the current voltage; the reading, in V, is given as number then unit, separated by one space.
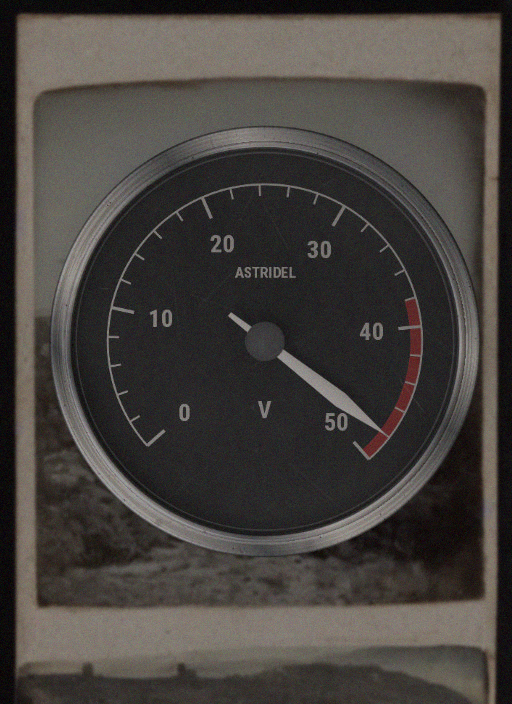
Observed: 48 V
